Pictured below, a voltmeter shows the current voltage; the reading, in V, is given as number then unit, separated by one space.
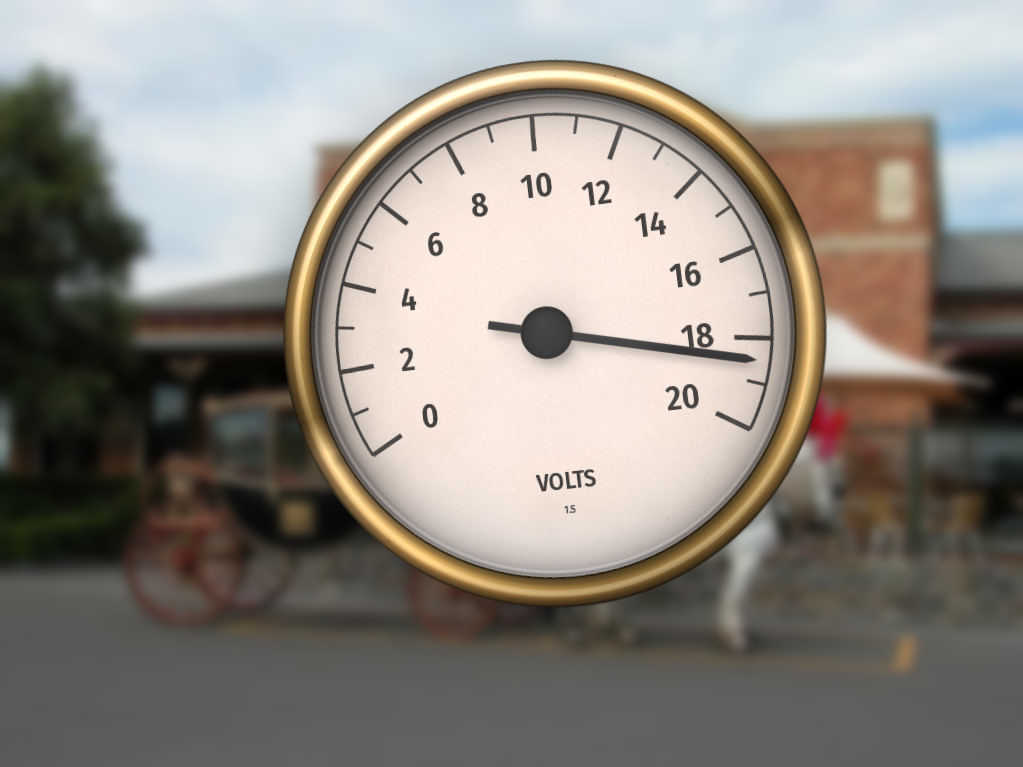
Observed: 18.5 V
